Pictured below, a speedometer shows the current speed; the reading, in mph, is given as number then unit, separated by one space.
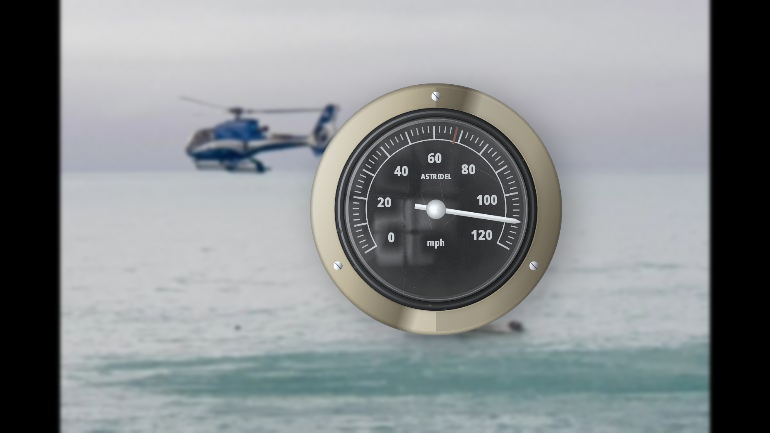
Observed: 110 mph
